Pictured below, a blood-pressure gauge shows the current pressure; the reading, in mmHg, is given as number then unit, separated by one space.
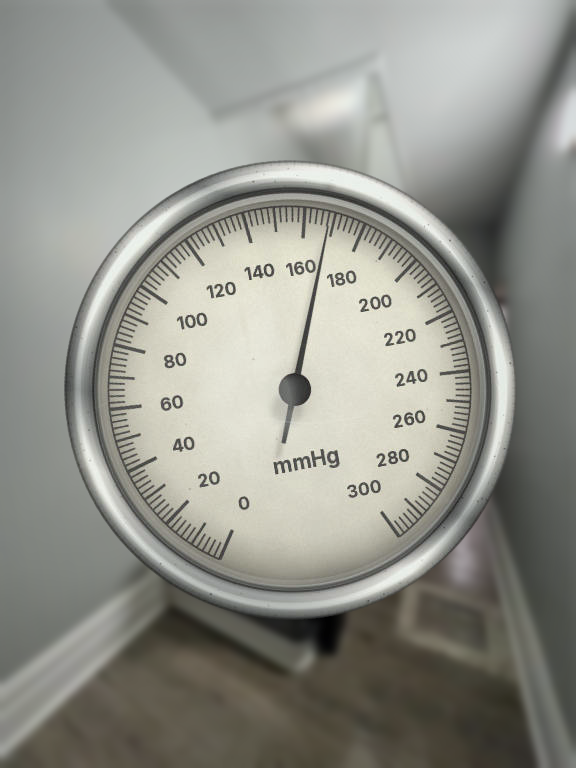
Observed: 168 mmHg
